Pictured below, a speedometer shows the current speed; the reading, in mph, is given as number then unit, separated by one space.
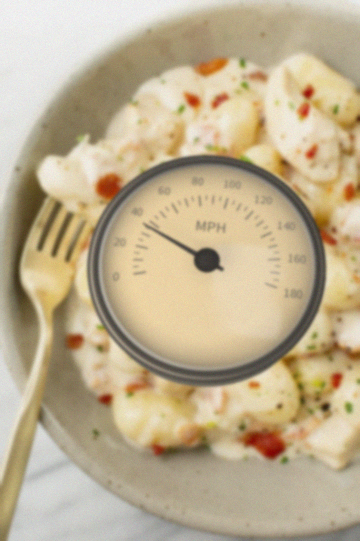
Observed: 35 mph
